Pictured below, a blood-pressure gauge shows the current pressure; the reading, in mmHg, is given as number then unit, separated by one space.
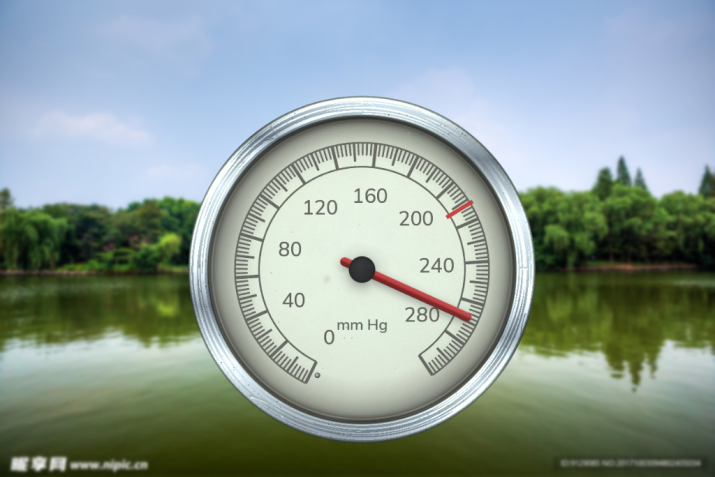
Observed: 268 mmHg
